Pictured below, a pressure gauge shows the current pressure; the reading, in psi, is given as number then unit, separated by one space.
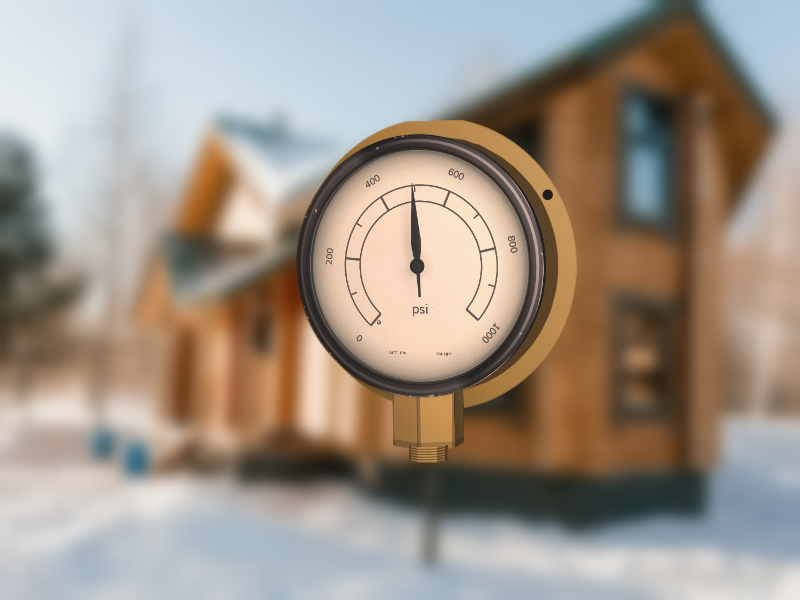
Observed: 500 psi
